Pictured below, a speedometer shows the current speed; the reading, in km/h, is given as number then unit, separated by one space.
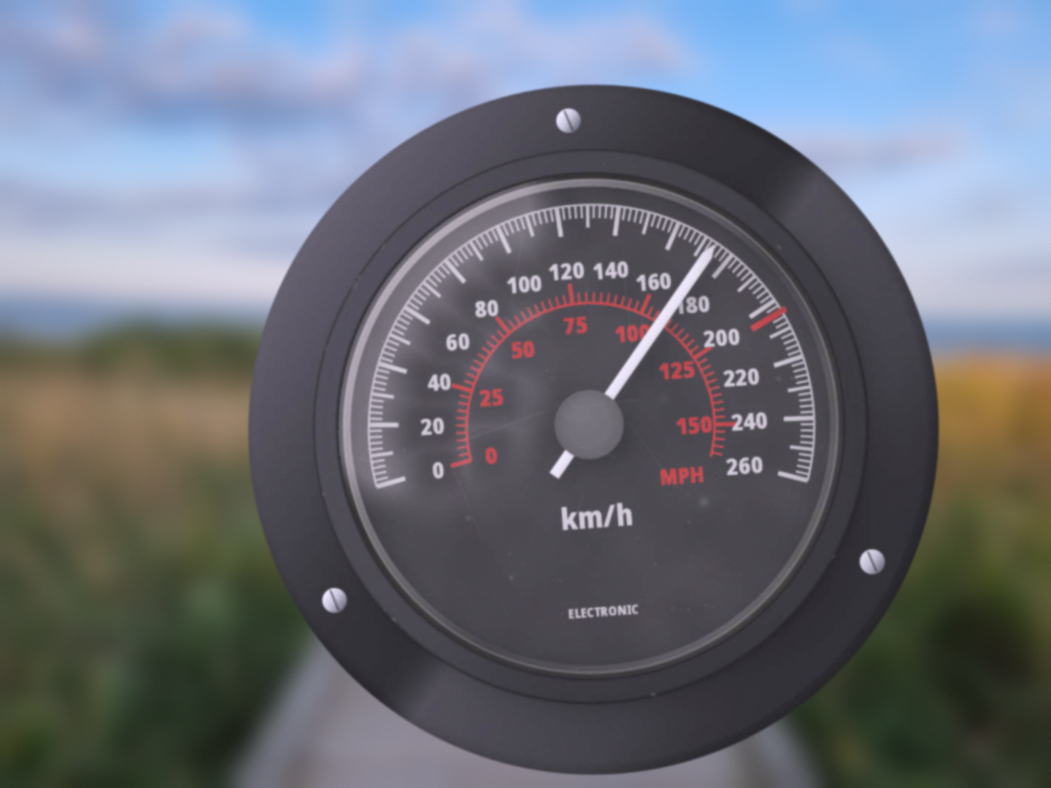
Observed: 174 km/h
